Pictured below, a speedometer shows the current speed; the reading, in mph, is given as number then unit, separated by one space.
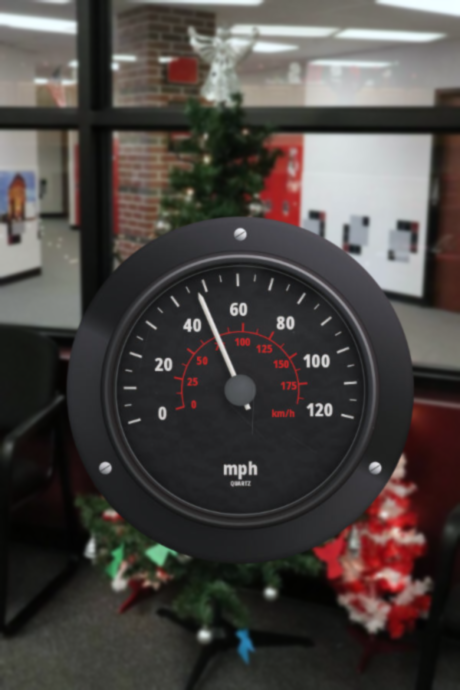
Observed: 47.5 mph
